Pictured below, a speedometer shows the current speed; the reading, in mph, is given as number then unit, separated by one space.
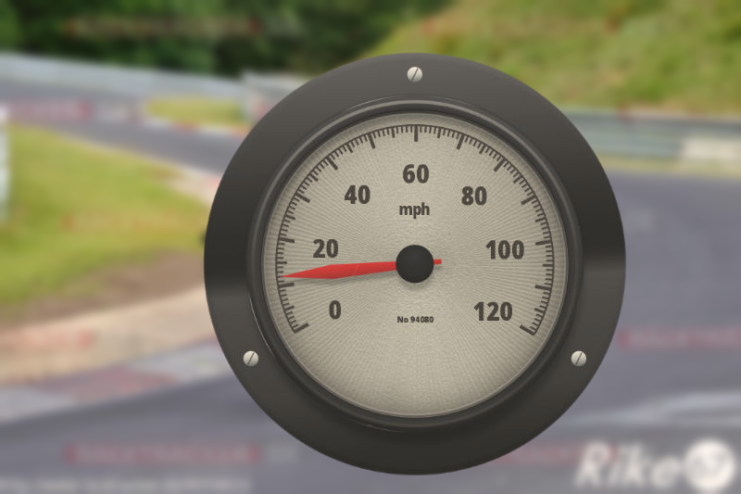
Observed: 12 mph
